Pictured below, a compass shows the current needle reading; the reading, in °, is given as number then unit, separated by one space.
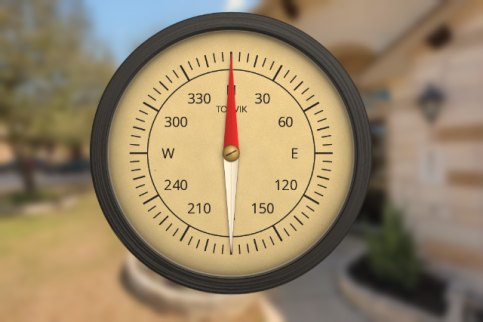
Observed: 0 °
